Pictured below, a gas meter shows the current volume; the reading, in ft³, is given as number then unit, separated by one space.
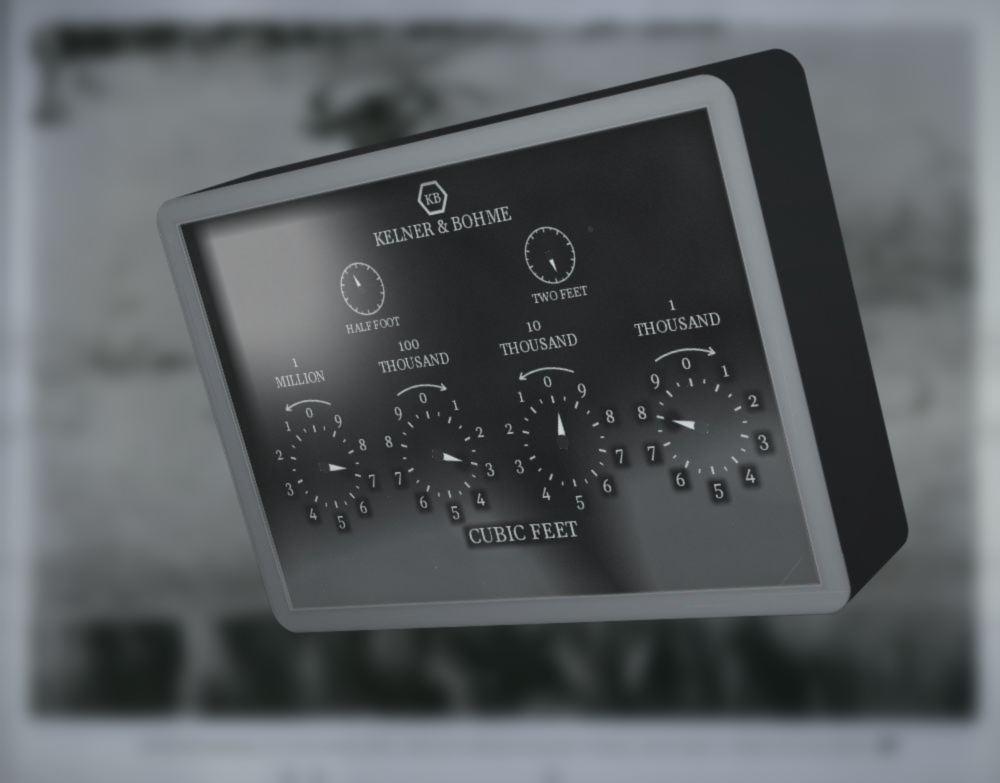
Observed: 729800 ft³
